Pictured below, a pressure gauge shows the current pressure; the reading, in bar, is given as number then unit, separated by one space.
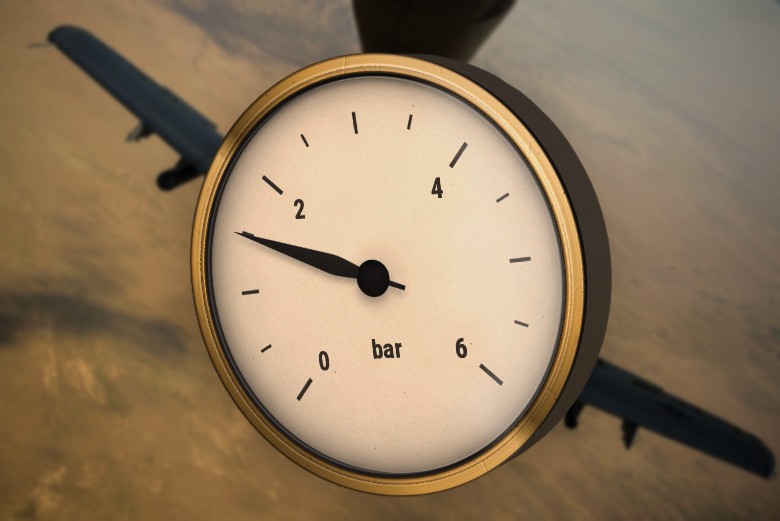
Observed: 1.5 bar
